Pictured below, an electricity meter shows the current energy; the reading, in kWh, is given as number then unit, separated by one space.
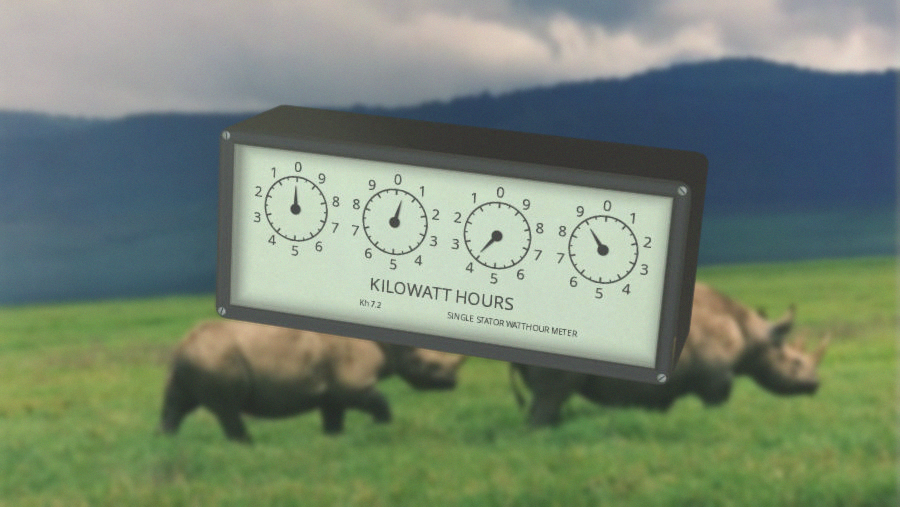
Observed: 39 kWh
